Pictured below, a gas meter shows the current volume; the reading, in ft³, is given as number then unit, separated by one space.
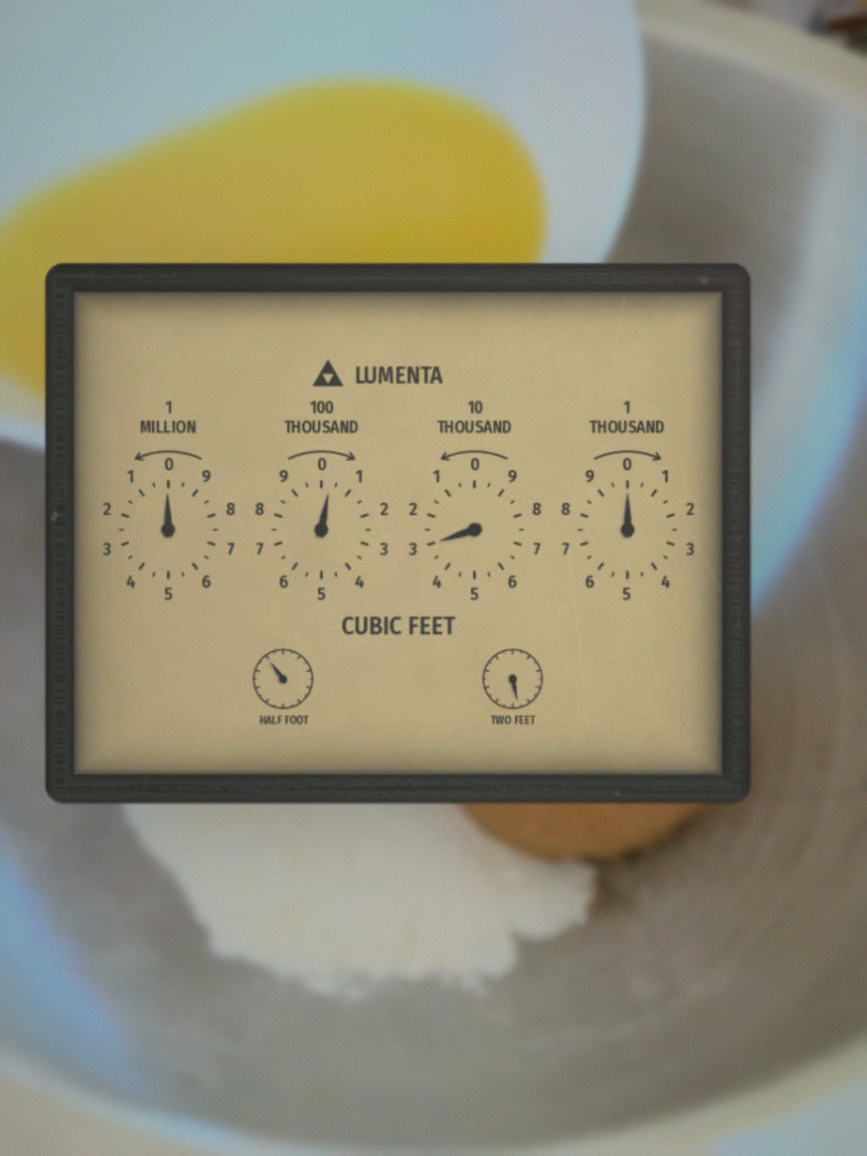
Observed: 3000 ft³
